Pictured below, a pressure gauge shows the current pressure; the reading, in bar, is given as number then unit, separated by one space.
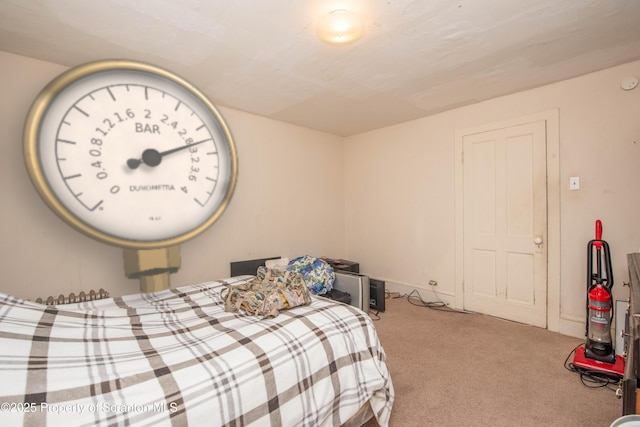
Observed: 3 bar
